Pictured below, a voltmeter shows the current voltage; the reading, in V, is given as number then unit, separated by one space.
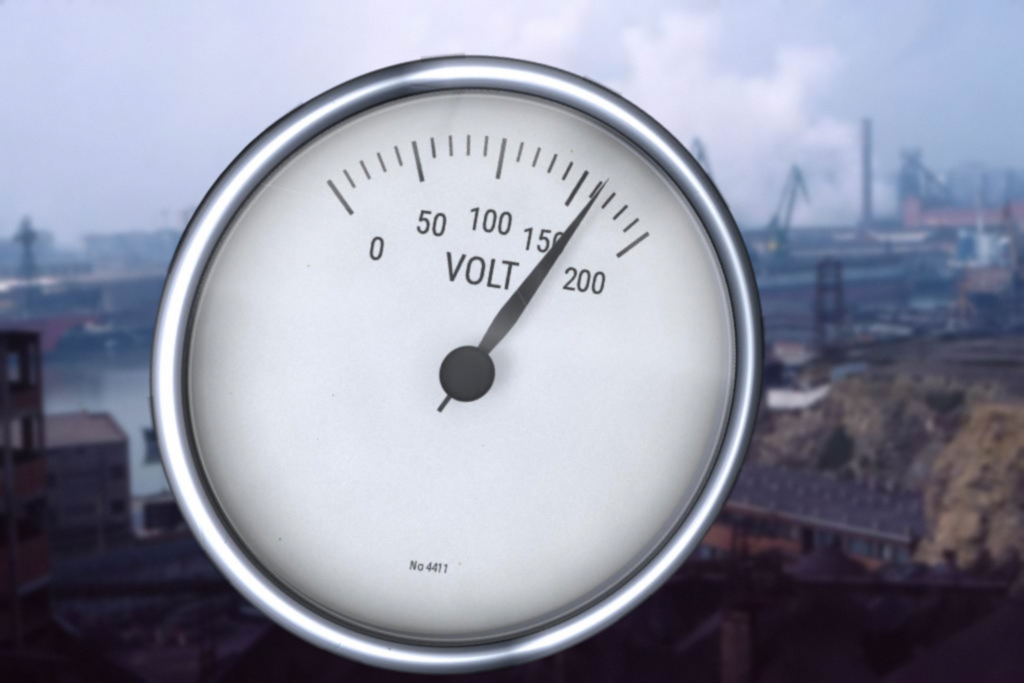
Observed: 160 V
